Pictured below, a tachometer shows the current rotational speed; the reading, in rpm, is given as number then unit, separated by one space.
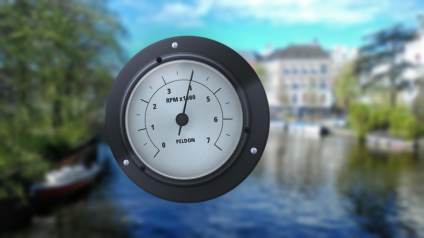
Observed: 4000 rpm
